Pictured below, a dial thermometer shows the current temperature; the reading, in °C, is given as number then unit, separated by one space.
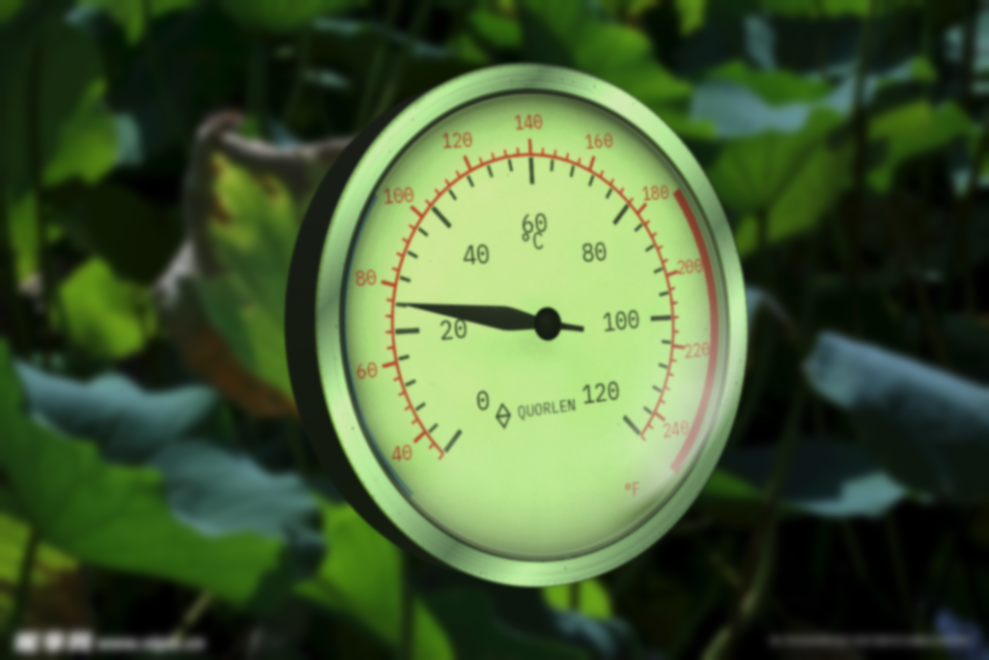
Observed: 24 °C
